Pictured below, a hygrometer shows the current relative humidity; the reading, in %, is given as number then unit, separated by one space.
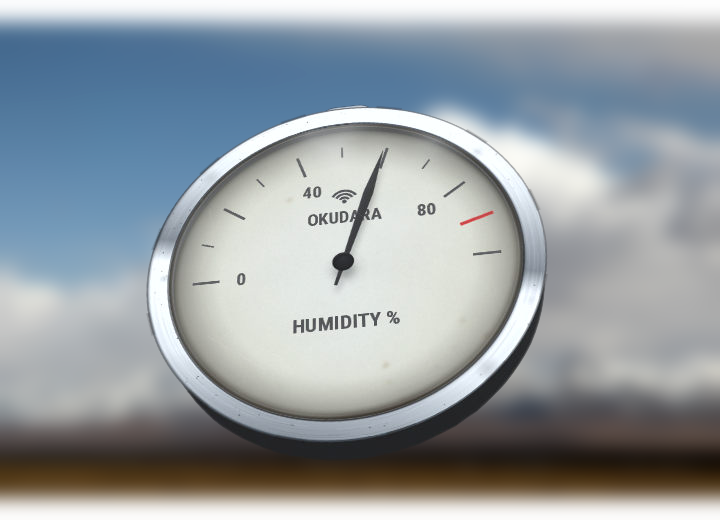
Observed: 60 %
